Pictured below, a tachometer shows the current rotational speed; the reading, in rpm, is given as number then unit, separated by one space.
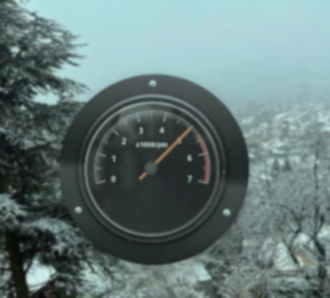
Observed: 5000 rpm
